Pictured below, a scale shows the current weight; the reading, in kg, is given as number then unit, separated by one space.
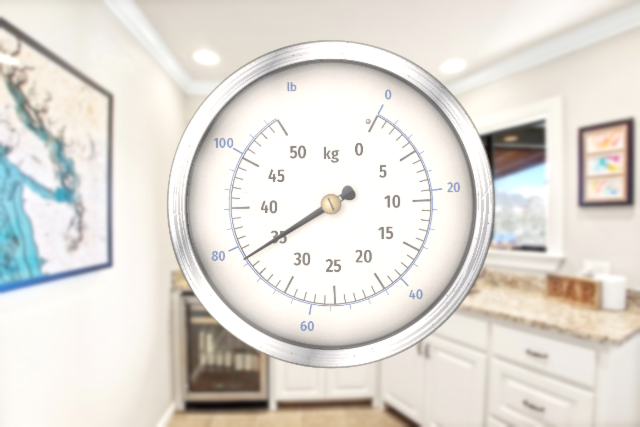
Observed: 35 kg
